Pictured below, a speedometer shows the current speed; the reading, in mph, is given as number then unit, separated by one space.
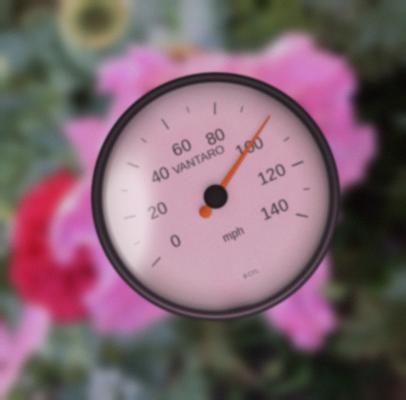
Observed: 100 mph
